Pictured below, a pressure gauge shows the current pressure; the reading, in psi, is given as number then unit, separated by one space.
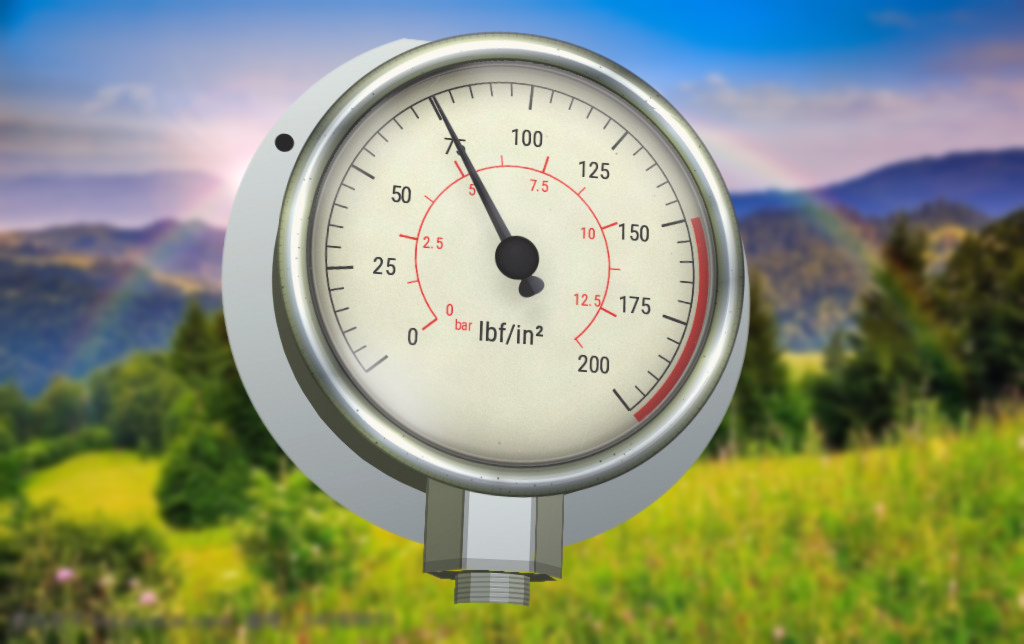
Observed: 75 psi
